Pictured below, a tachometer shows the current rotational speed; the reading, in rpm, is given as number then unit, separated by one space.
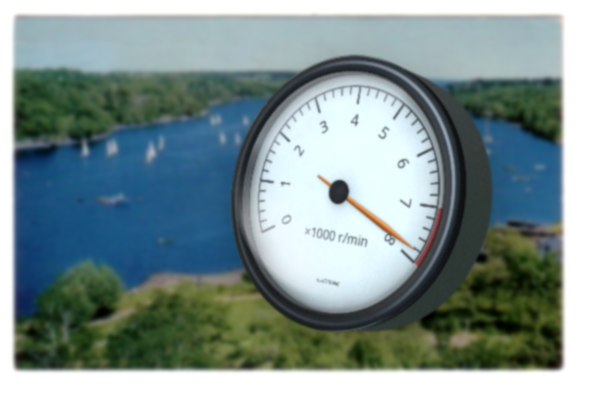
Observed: 7800 rpm
